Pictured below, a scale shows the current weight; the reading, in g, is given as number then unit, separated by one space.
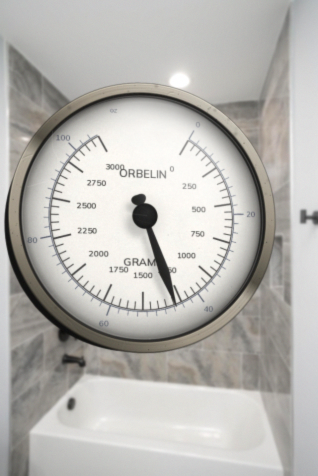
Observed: 1300 g
